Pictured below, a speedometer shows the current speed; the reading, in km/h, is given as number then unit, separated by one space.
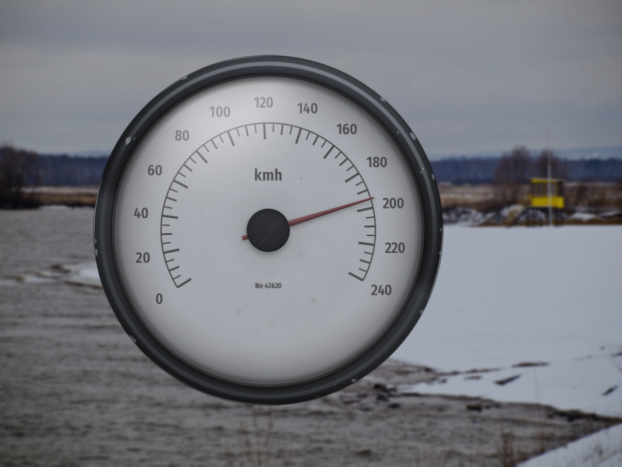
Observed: 195 km/h
